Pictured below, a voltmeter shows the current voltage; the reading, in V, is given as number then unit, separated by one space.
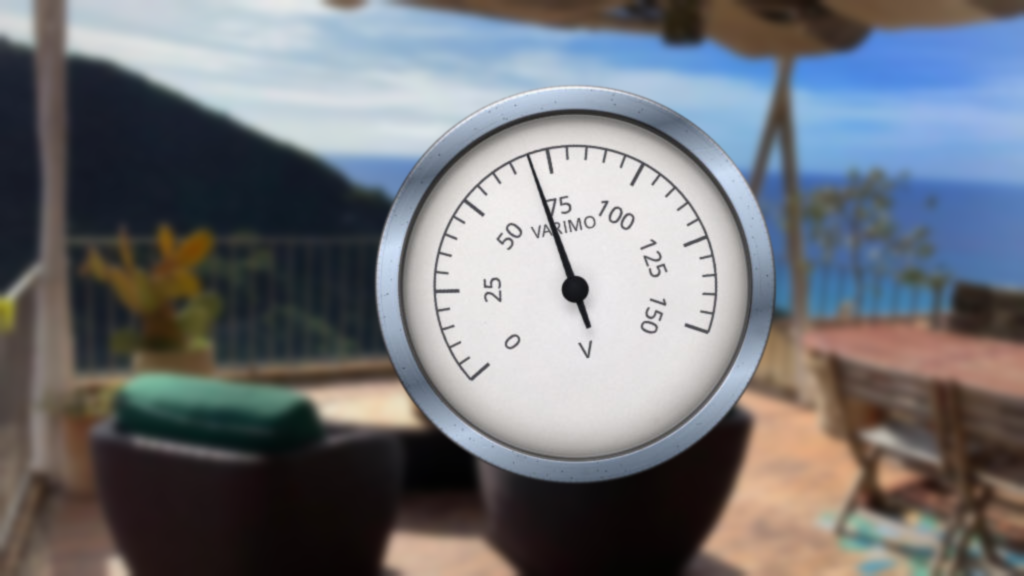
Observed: 70 V
